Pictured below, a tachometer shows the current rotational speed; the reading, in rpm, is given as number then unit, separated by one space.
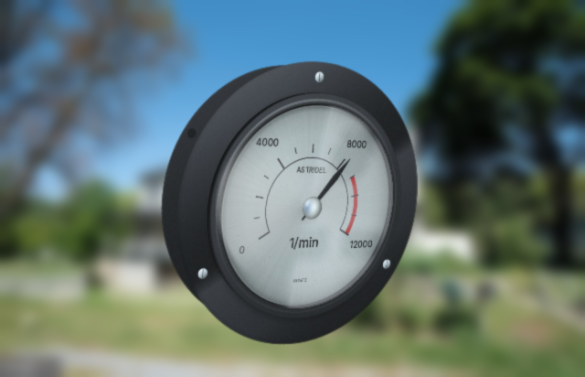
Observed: 8000 rpm
